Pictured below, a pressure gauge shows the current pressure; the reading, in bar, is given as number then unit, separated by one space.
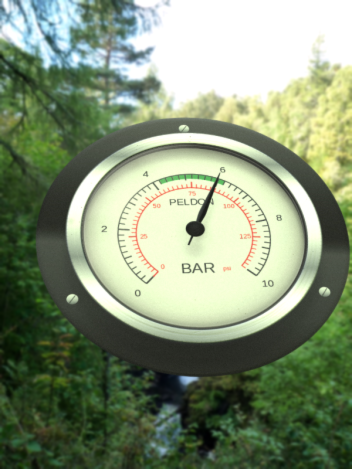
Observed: 6 bar
